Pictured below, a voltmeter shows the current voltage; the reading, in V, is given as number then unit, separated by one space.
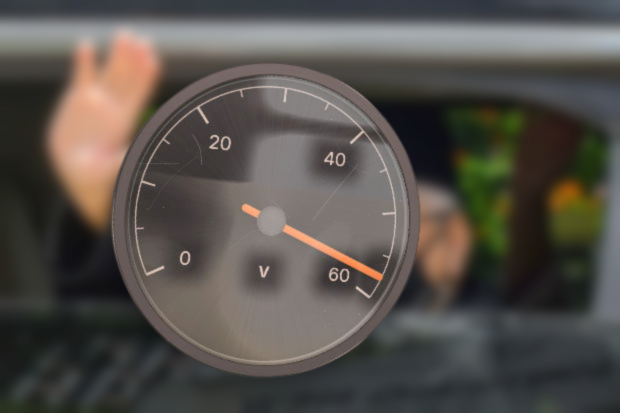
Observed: 57.5 V
